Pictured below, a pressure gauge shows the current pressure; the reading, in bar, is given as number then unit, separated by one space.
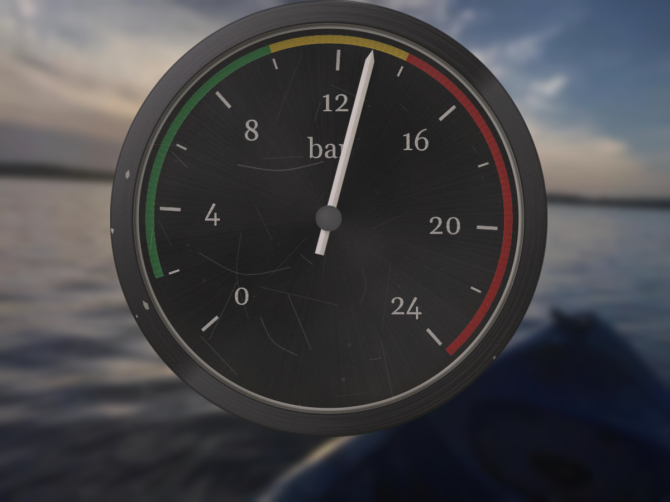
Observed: 13 bar
